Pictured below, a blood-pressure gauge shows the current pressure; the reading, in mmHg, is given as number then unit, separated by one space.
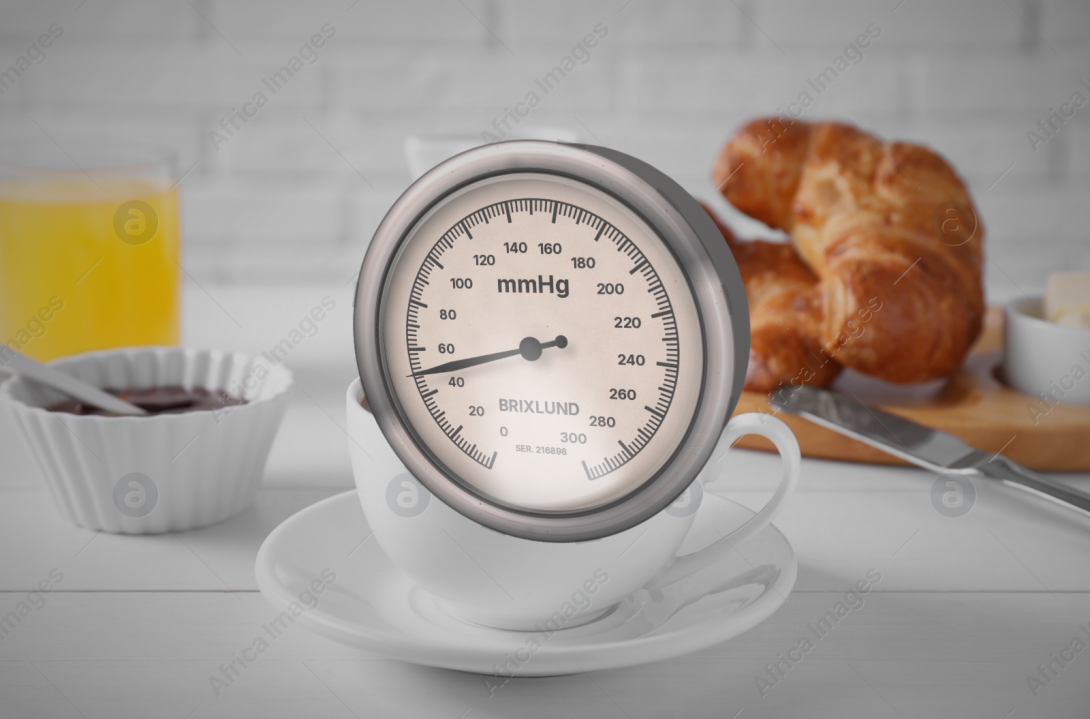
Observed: 50 mmHg
